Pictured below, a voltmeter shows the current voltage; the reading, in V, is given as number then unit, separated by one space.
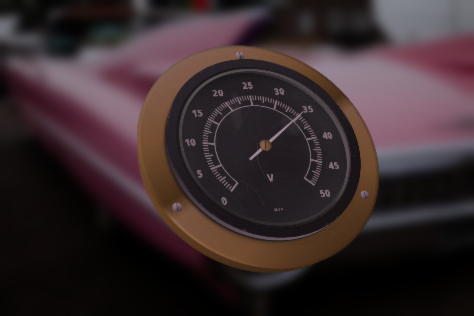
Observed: 35 V
